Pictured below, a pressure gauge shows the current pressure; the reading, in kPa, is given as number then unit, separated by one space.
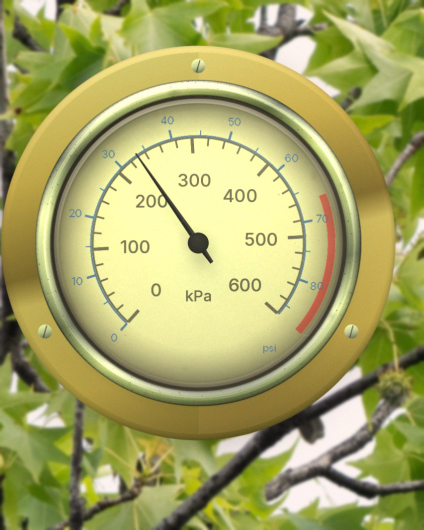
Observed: 230 kPa
